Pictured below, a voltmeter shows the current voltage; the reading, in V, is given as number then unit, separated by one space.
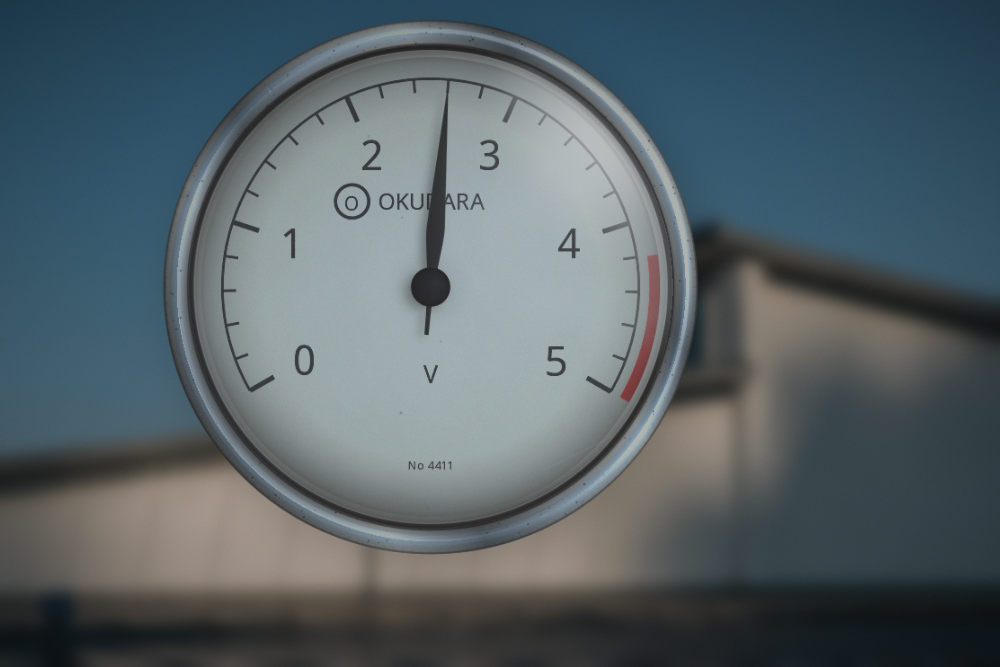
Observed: 2.6 V
